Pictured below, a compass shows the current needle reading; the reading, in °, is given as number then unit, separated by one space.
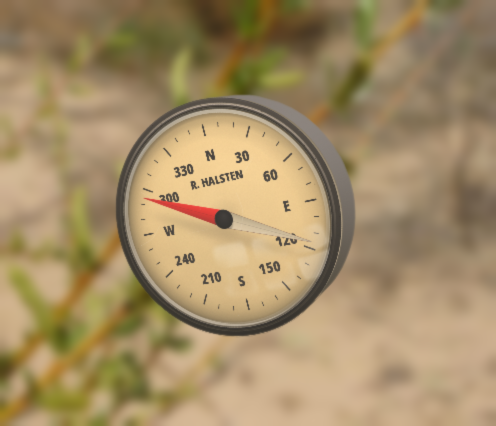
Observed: 295 °
